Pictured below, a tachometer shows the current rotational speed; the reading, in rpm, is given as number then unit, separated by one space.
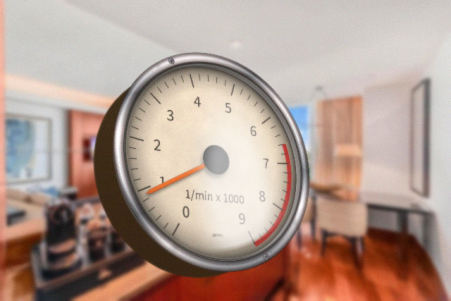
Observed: 900 rpm
